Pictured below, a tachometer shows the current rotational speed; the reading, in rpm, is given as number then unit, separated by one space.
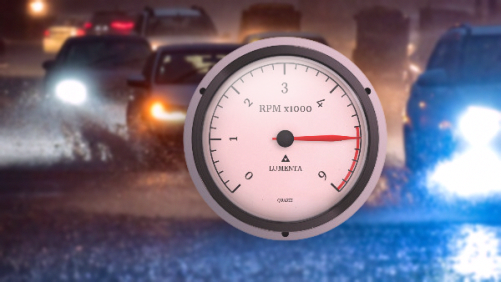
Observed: 5000 rpm
